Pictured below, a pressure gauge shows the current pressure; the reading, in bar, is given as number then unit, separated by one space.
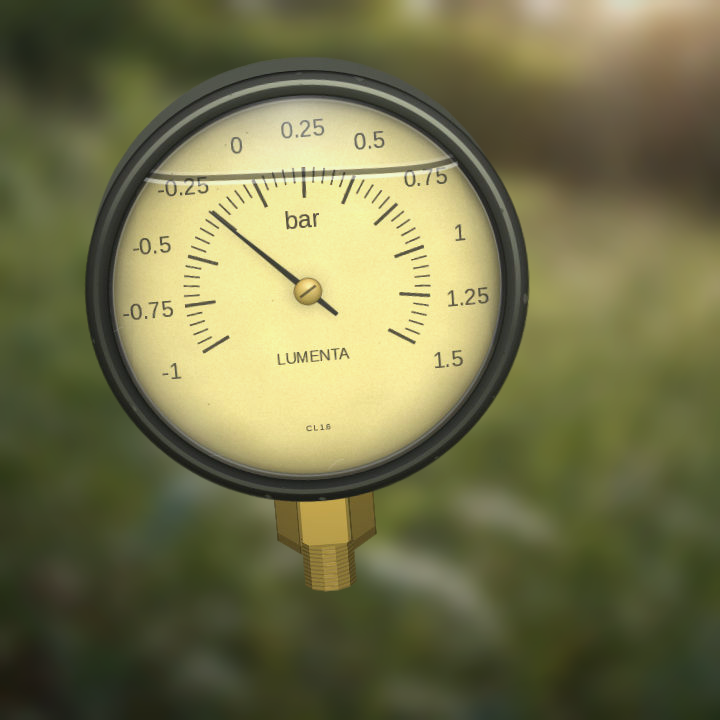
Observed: -0.25 bar
